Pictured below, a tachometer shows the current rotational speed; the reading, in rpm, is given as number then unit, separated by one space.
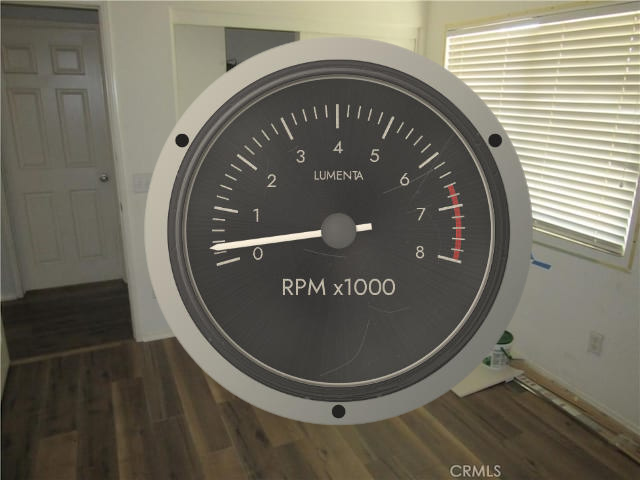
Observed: 300 rpm
